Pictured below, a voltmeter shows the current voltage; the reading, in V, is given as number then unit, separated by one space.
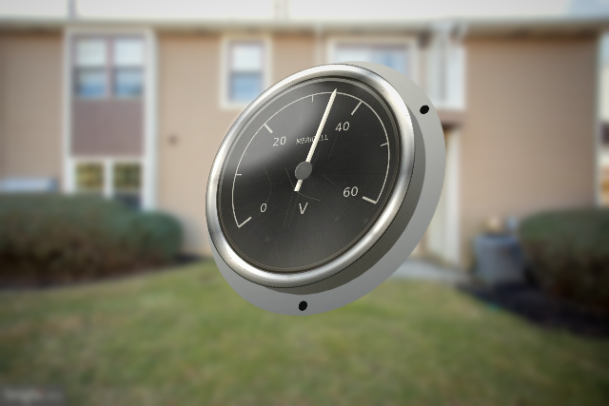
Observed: 35 V
